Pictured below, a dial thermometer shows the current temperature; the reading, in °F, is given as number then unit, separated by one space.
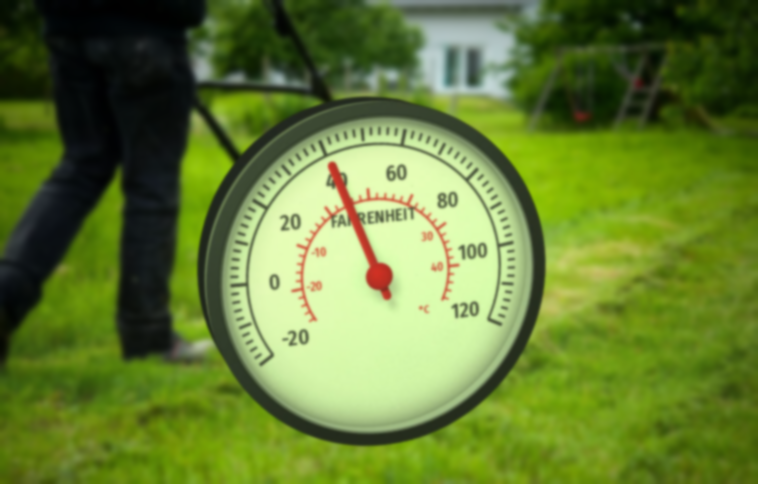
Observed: 40 °F
